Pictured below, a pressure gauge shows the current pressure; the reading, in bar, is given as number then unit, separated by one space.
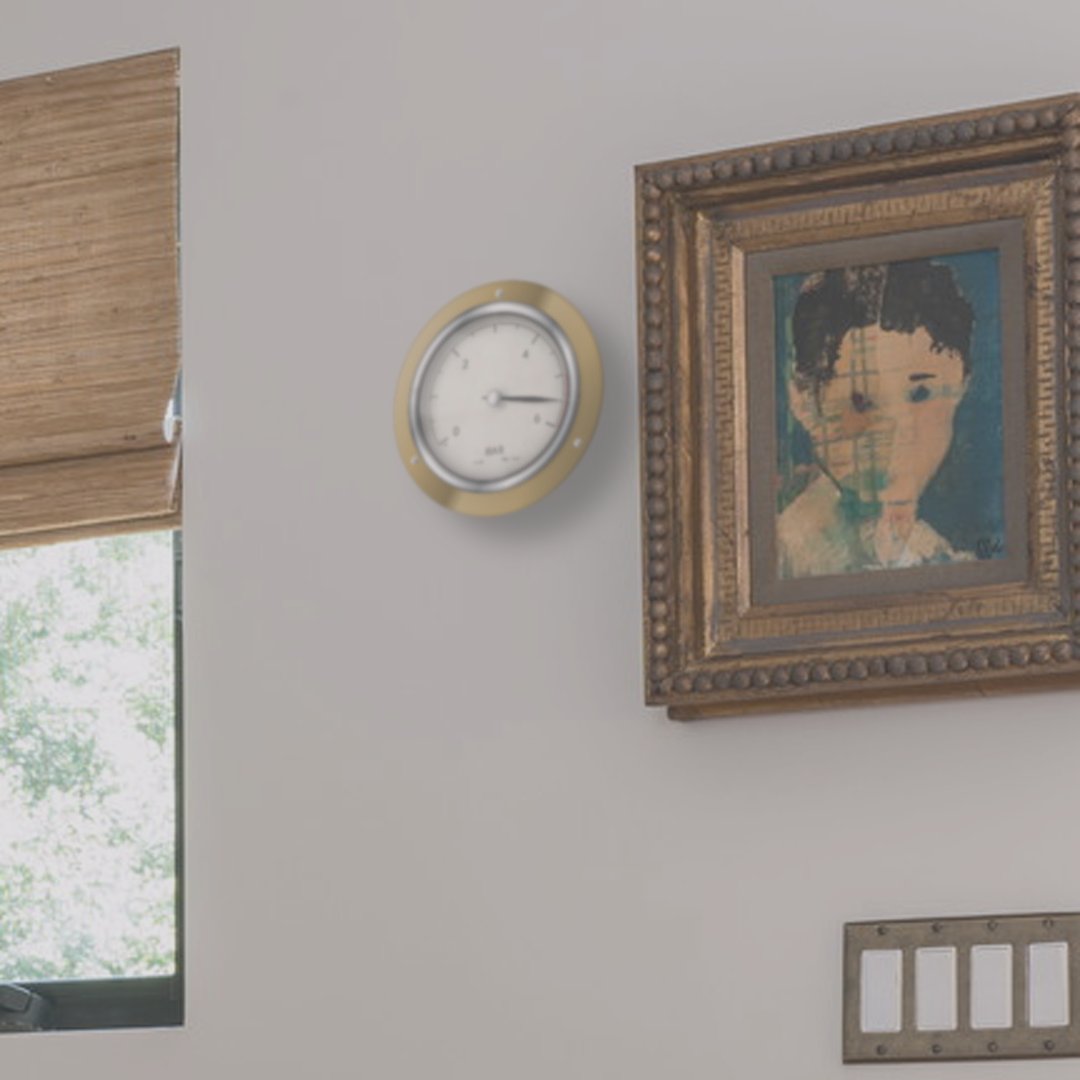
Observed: 5.5 bar
